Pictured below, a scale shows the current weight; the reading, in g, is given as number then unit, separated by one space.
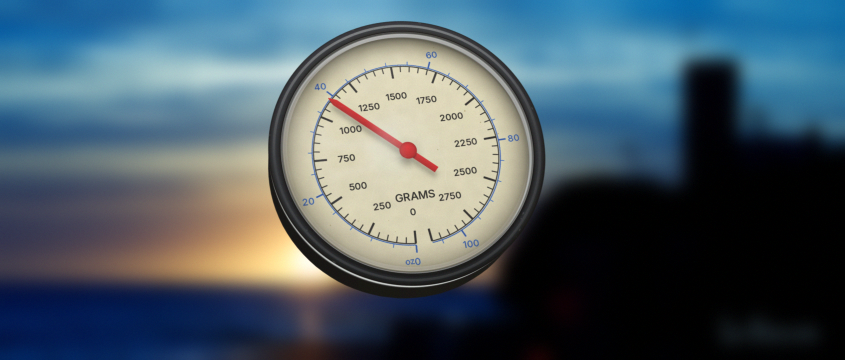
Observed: 1100 g
